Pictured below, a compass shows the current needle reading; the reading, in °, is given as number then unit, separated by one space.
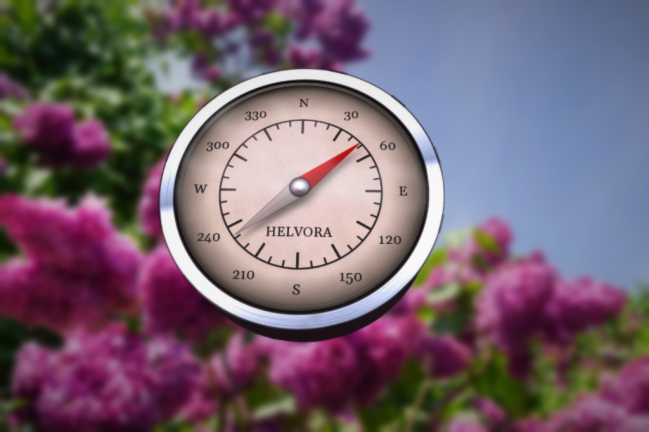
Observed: 50 °
